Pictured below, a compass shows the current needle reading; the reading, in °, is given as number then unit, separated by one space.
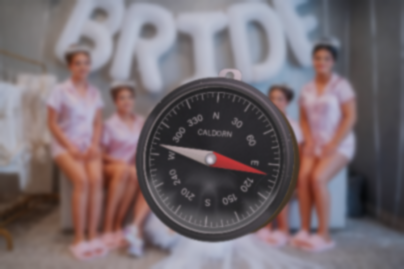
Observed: 100 °
